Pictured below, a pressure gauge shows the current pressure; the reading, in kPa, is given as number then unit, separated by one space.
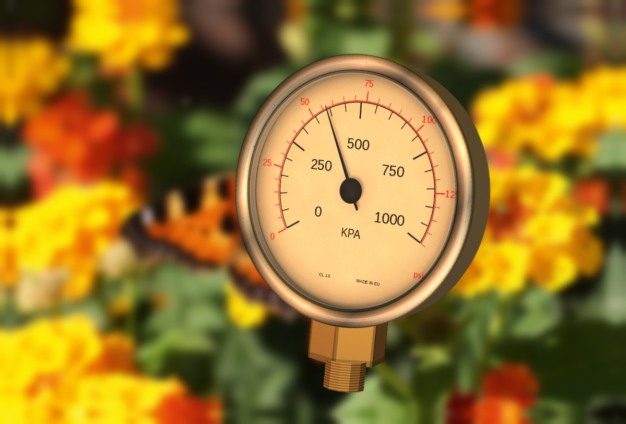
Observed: 400 kPa
